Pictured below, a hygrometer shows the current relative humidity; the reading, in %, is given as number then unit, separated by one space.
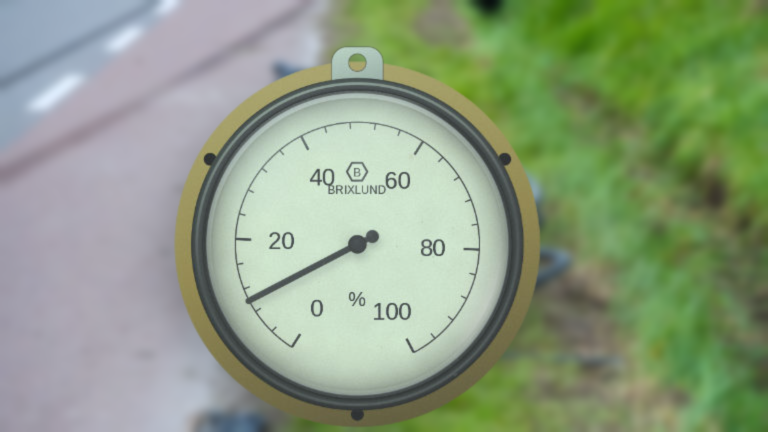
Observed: 10 %
